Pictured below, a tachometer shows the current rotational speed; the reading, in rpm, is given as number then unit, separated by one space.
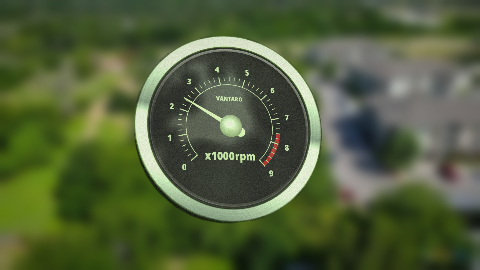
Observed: 2400 rpm
